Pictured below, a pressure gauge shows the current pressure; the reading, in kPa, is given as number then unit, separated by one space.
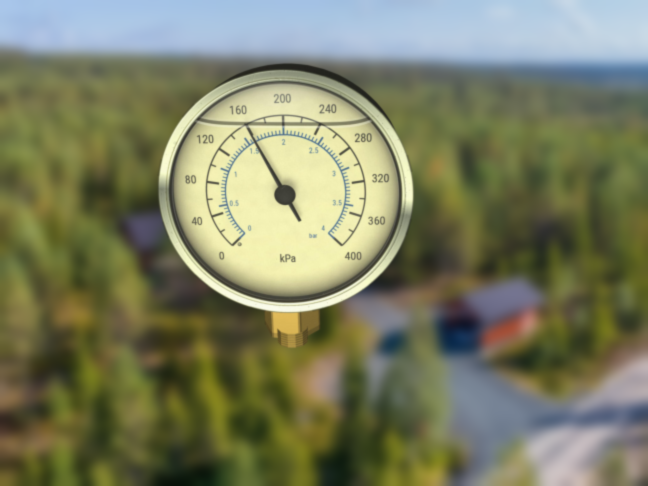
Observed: 160 kPa
